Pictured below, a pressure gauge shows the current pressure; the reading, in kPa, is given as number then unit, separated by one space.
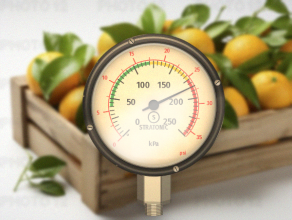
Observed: 185 kPa
